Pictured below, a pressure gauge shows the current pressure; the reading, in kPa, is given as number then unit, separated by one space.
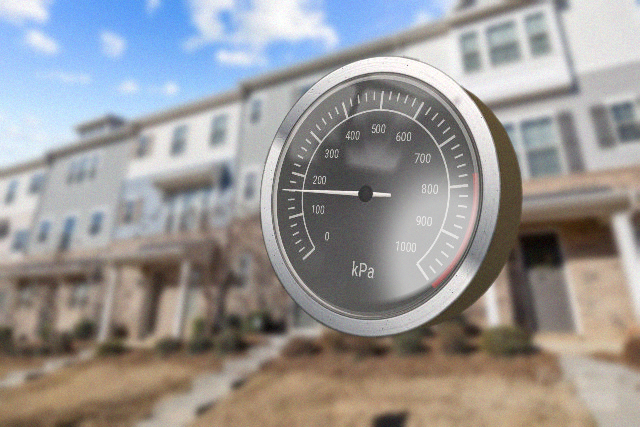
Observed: 160 kPa
